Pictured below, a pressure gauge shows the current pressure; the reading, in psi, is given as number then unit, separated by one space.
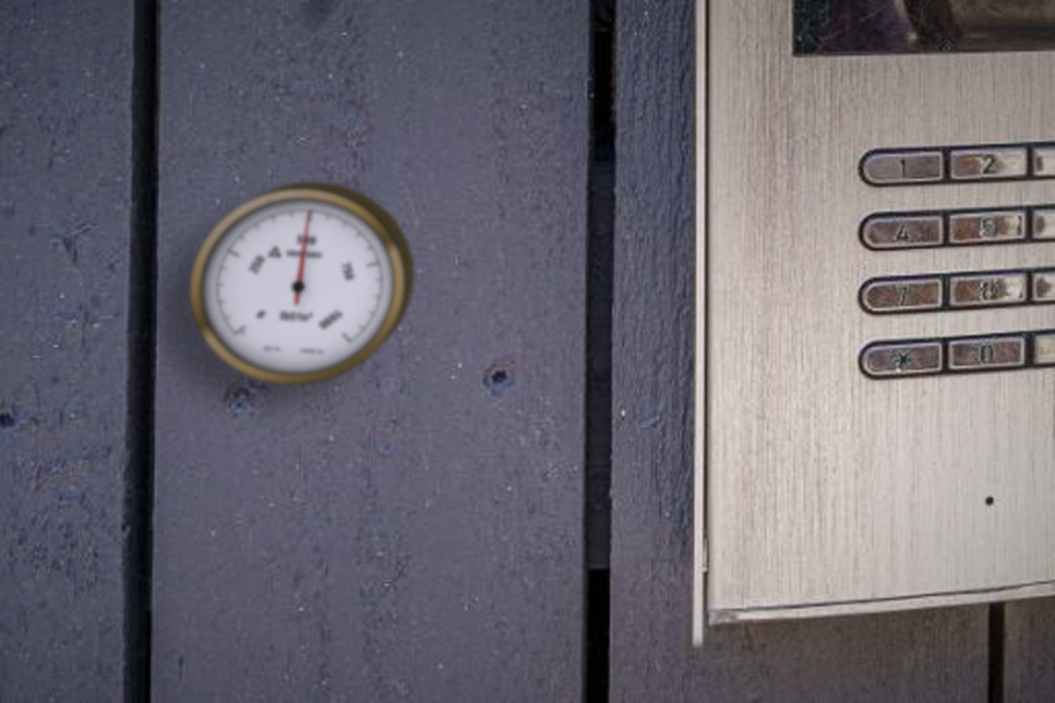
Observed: 500 psi
